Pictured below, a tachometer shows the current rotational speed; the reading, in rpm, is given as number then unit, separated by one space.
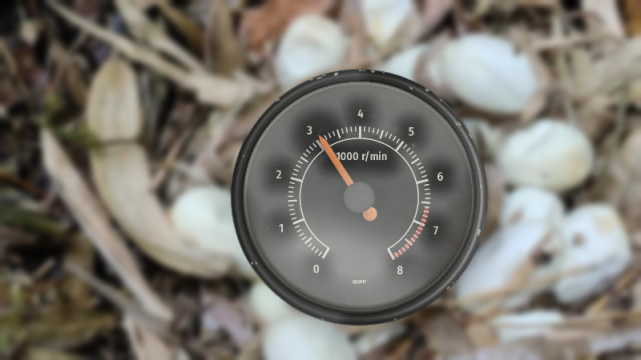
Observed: 3100 rpm
